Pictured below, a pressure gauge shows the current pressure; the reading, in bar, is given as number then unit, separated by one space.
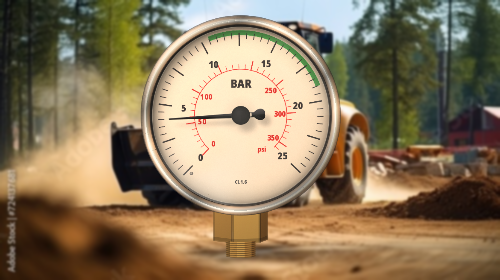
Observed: 4 bar
